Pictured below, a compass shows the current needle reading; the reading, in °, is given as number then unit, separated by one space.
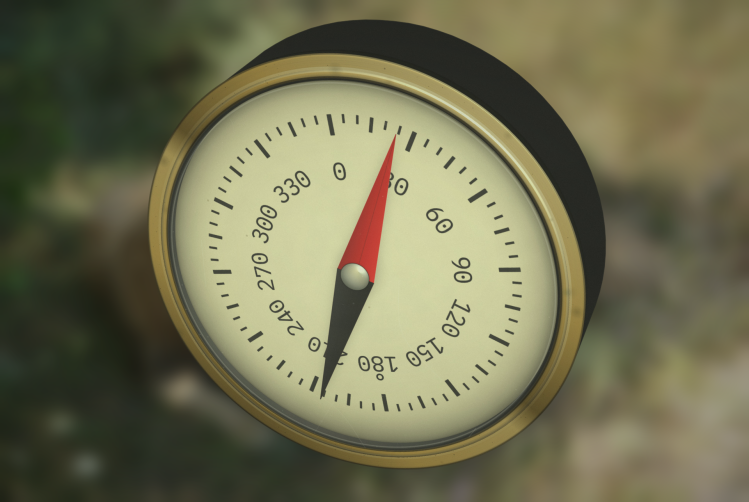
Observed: 25 °
